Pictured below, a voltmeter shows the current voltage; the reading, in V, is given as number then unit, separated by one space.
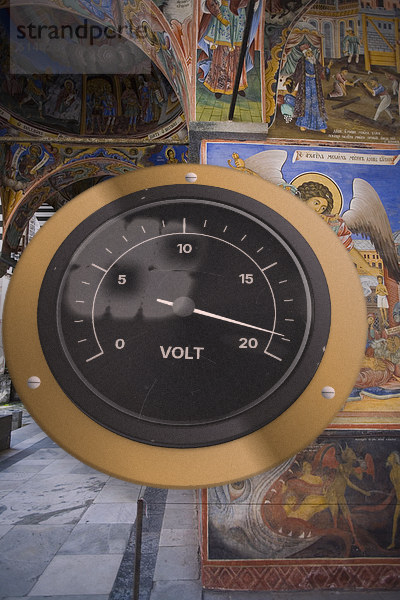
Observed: 19 V
